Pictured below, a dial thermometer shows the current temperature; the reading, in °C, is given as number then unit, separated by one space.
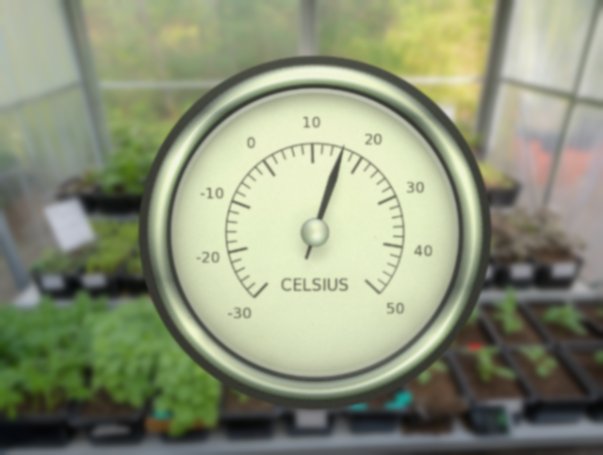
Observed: 16 °C
